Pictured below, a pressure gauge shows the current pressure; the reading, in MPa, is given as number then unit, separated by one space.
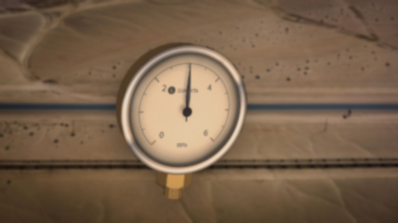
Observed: 3 MPa
